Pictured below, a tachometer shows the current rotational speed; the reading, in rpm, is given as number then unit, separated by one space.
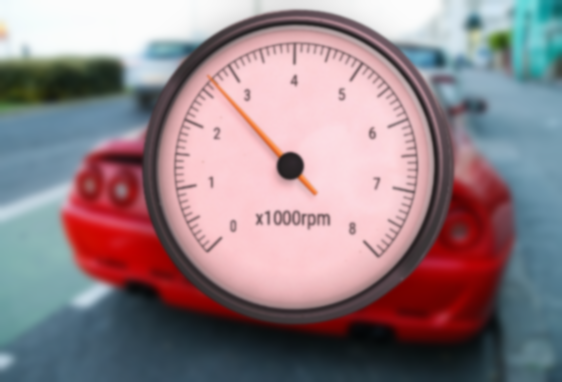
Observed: 2700 rpm
